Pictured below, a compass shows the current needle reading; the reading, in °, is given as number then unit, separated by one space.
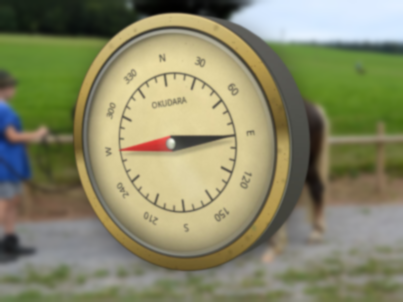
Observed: 270 °
